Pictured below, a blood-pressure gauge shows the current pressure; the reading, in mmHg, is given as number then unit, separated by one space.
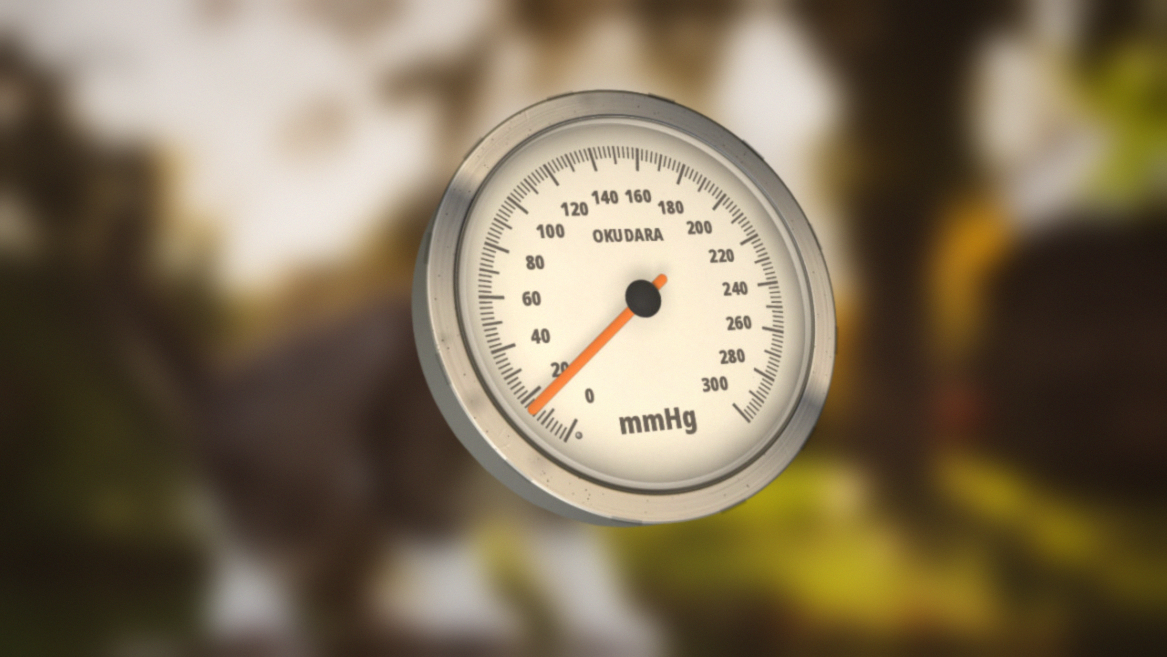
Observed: 16 mmHg
